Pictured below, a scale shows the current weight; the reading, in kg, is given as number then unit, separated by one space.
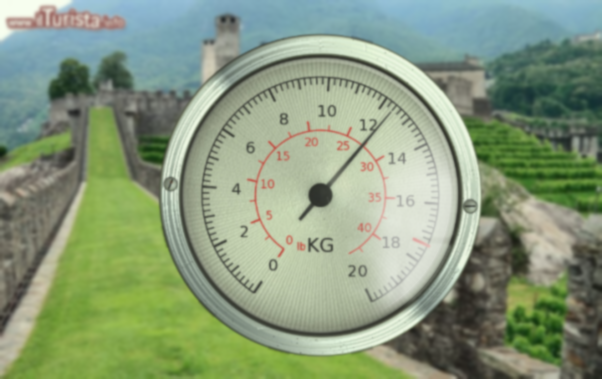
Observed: 12.4 kg
